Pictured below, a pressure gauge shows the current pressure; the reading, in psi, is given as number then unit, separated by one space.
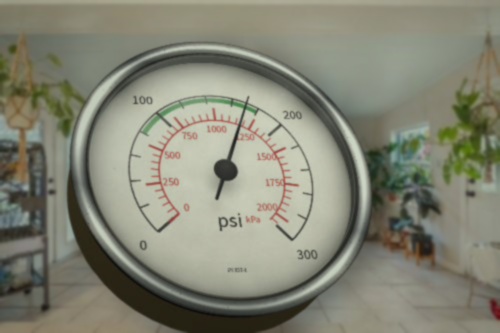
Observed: 170 psi
